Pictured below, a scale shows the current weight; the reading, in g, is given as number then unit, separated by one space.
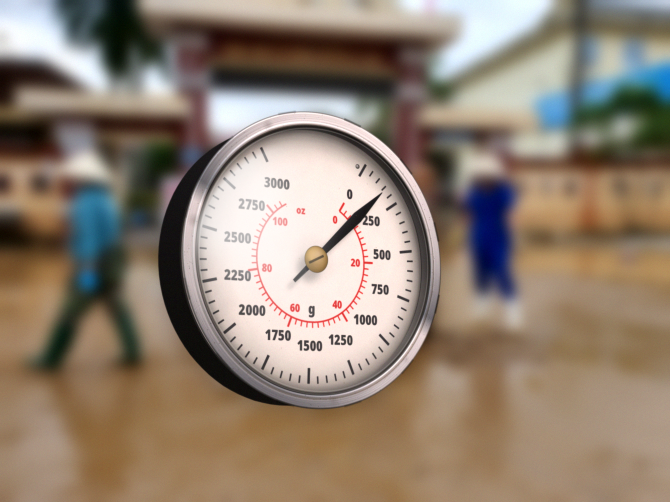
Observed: 150 g
